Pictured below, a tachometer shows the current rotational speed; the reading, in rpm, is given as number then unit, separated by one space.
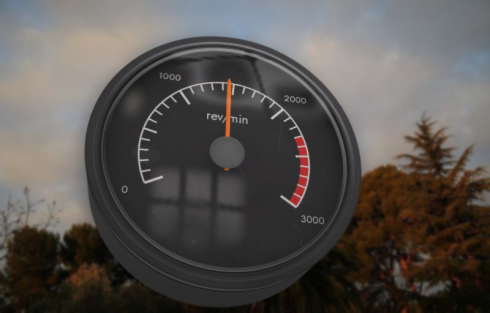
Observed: 1450 rpm
